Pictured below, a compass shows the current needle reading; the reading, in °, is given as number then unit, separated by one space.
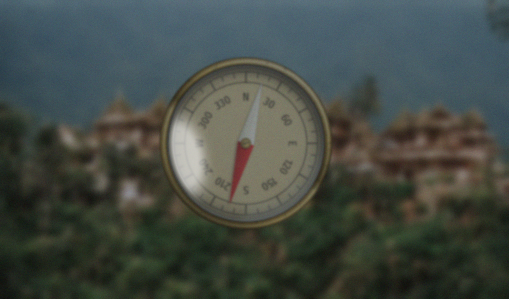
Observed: 195 °
